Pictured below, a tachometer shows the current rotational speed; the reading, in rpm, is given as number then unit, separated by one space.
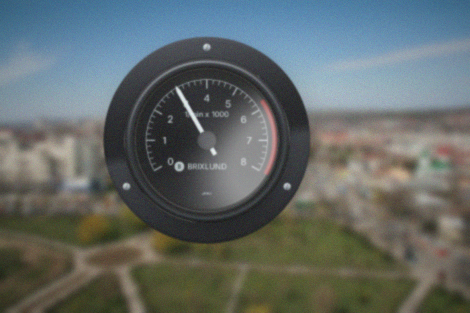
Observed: 3000 rpm
